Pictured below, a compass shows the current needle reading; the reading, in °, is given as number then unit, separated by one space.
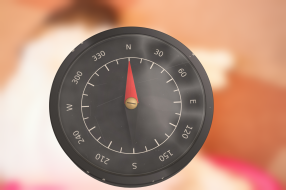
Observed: 0 °
